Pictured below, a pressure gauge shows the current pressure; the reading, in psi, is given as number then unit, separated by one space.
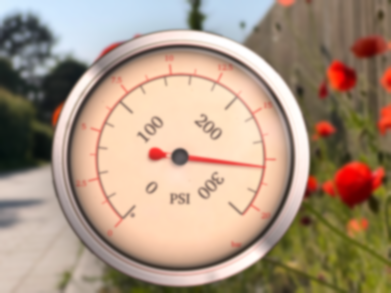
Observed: 260 psi
